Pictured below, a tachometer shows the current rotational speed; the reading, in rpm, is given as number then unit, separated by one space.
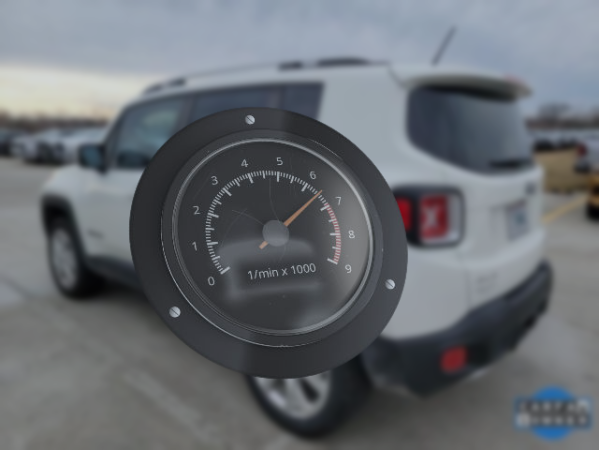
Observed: 6500 rpm
